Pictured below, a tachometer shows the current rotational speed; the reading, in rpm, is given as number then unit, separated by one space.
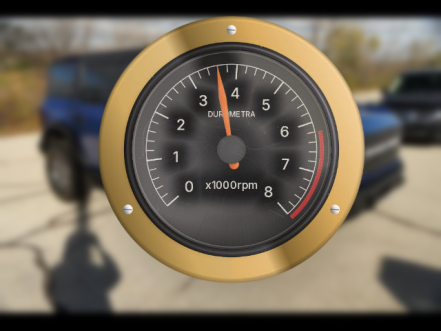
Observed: 3600 rpm
